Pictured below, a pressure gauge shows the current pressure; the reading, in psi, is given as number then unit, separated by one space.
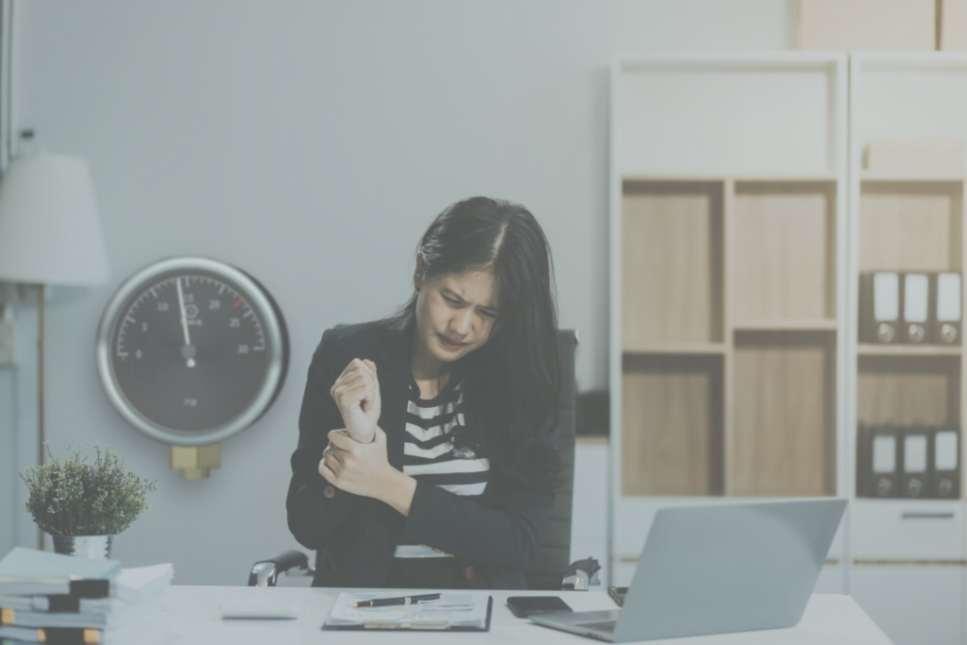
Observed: 14 psi
